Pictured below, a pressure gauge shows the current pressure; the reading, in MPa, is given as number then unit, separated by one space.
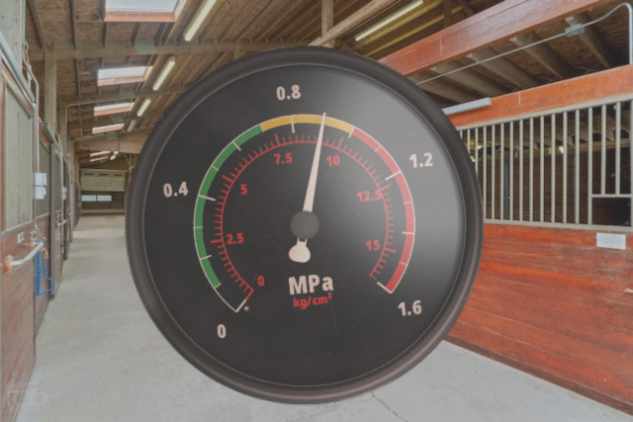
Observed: 0.9 MPa
